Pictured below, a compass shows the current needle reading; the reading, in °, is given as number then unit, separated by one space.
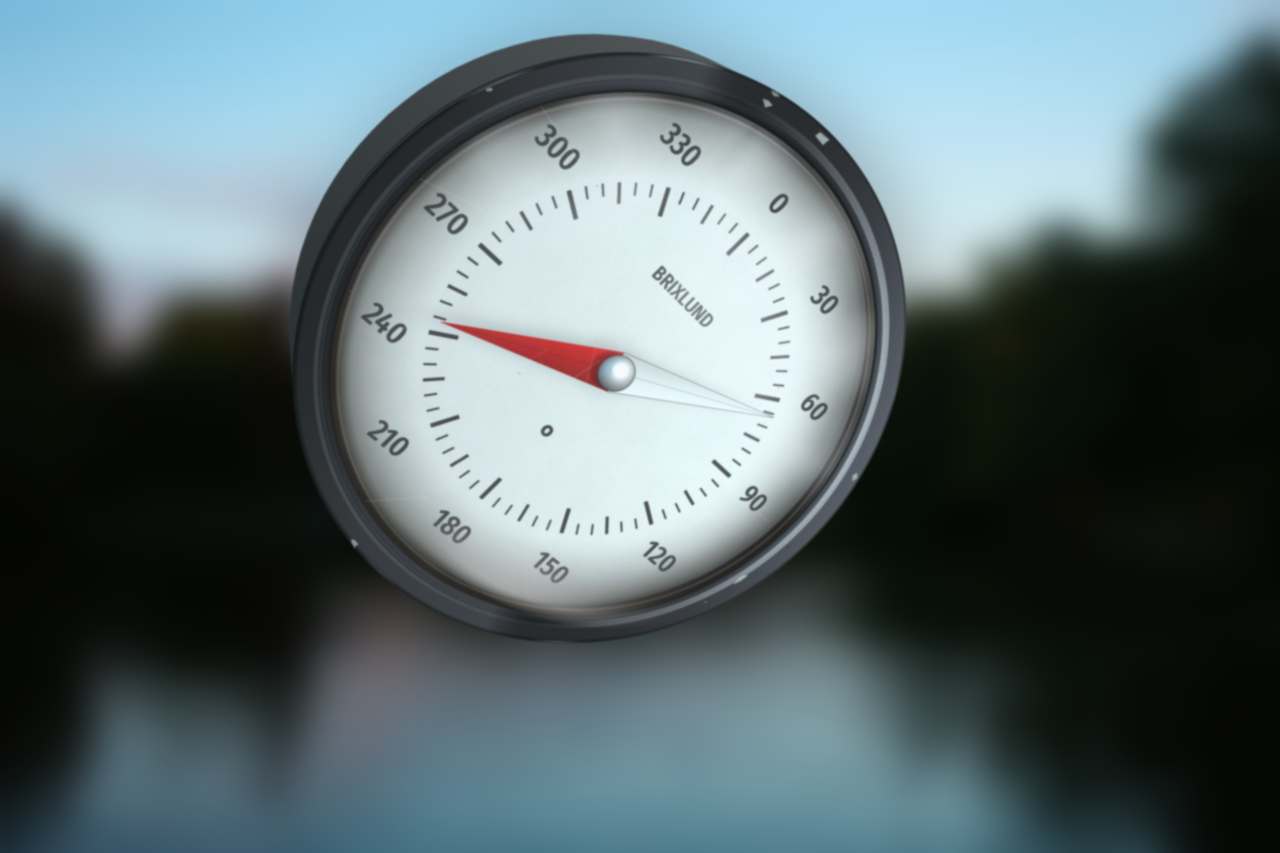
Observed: 245 °
